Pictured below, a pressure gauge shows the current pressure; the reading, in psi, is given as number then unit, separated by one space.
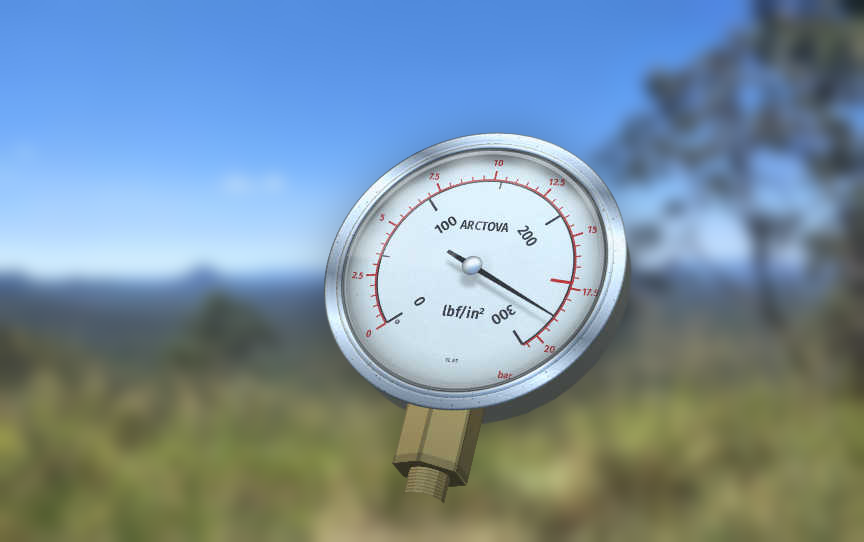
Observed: 275 psi
